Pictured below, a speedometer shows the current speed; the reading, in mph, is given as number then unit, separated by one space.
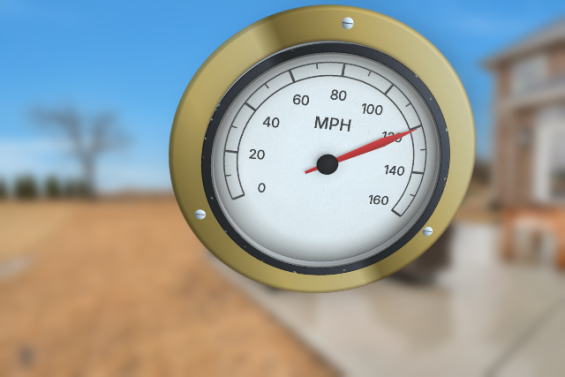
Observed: 120 mph
